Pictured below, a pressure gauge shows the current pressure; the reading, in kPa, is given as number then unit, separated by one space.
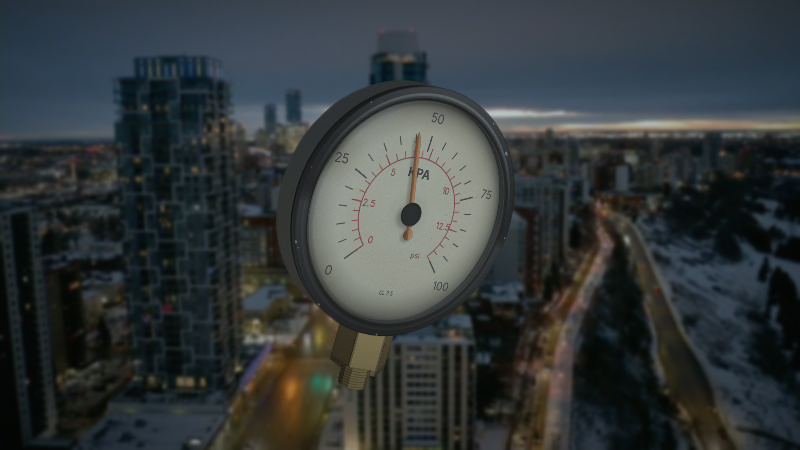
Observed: 45 kPa
